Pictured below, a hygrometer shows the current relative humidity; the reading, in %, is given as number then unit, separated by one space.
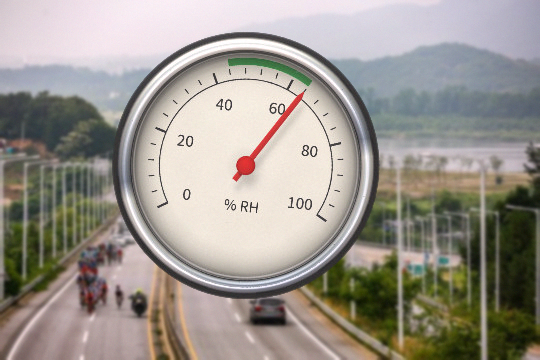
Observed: 64 %
